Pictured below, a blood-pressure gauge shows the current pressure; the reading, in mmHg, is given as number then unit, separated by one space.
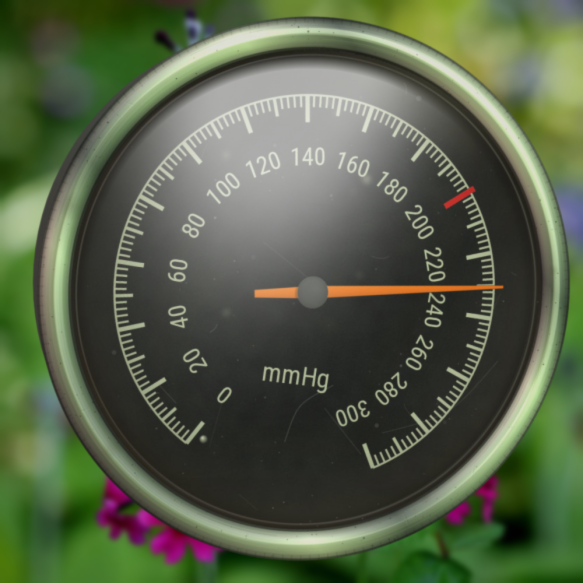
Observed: 230 mmHg
